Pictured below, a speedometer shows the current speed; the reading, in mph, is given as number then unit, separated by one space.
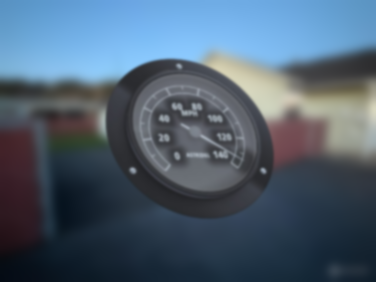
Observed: 135 mph
